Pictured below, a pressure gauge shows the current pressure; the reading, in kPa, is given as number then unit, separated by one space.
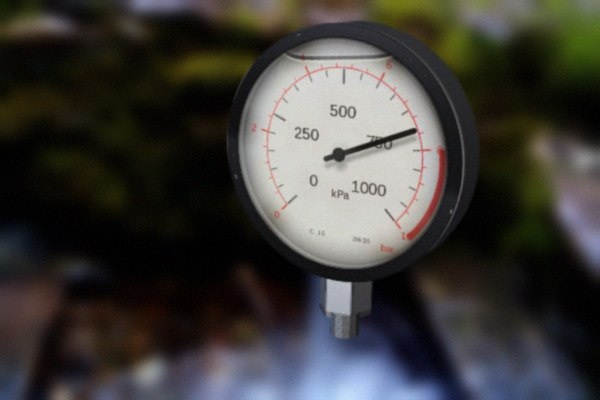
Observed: 750 kPa
